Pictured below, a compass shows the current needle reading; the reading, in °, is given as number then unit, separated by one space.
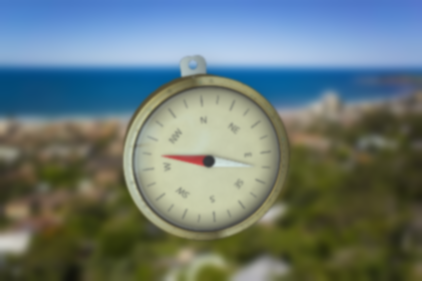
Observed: 285 °
